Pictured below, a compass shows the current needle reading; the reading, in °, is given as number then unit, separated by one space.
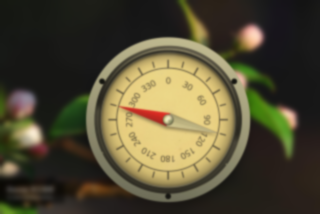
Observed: 285 °
